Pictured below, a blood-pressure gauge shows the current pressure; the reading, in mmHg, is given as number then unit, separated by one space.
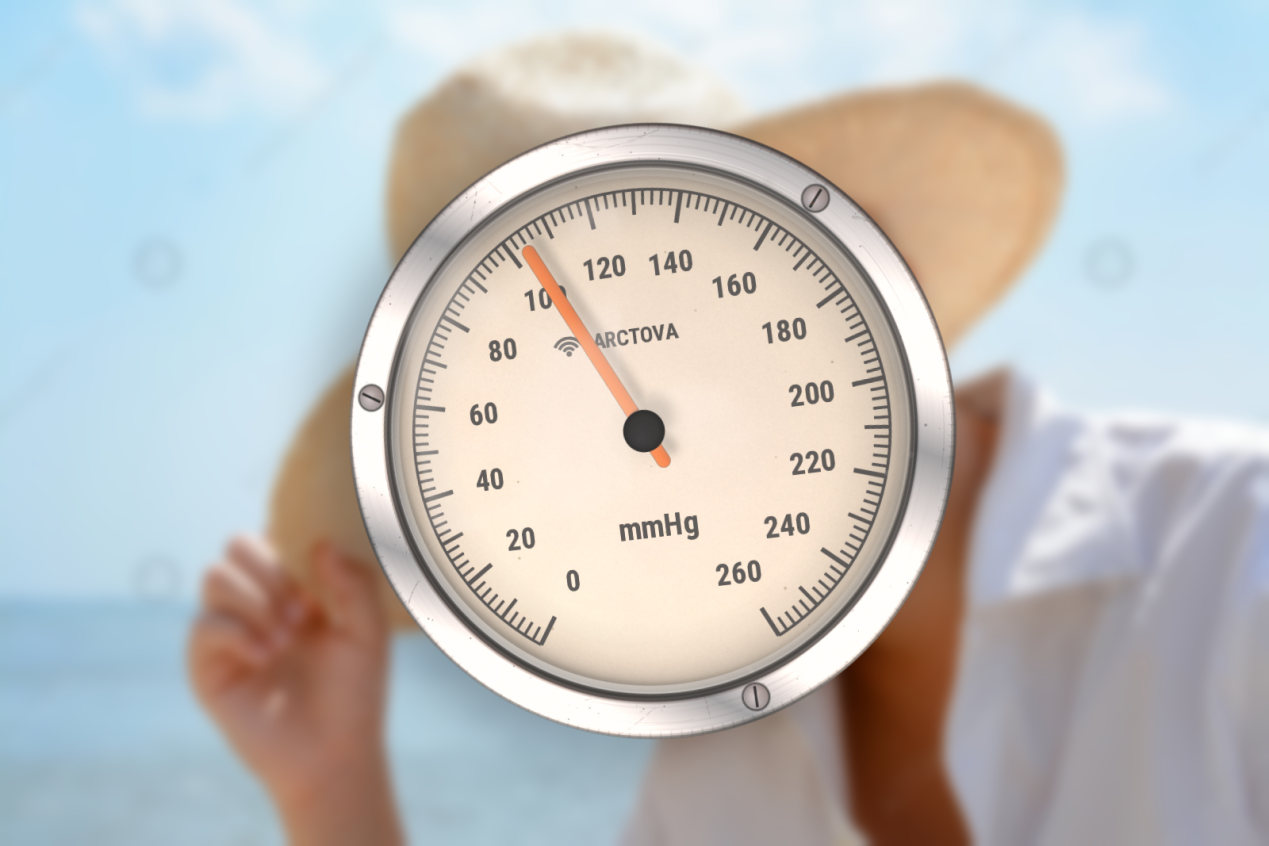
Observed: 104 mmHg
